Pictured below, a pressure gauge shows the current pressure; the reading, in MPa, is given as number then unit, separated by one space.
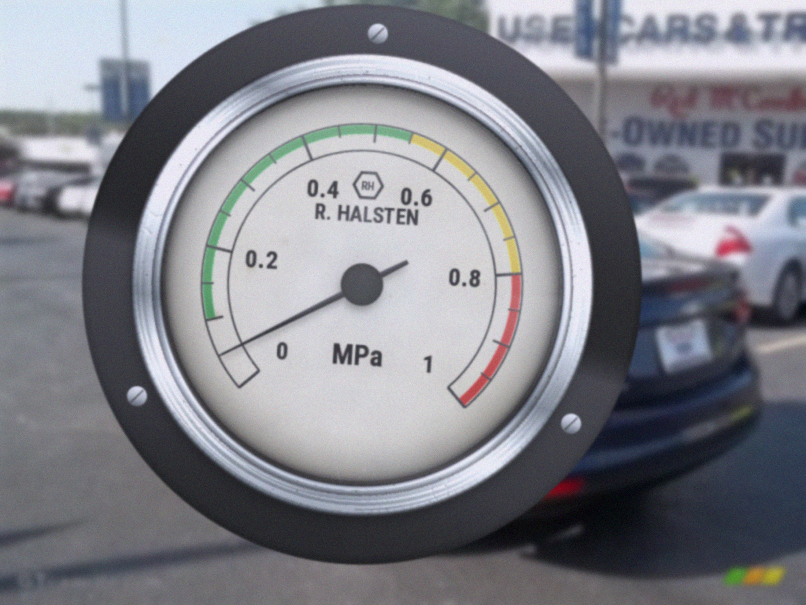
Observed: 0.05 MPa
